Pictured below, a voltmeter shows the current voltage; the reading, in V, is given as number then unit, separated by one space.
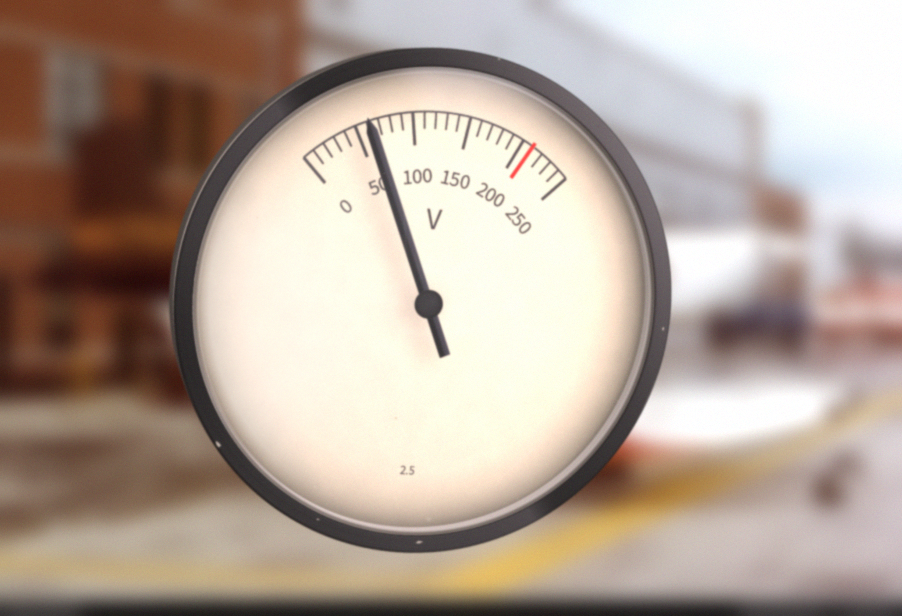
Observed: 60 V
